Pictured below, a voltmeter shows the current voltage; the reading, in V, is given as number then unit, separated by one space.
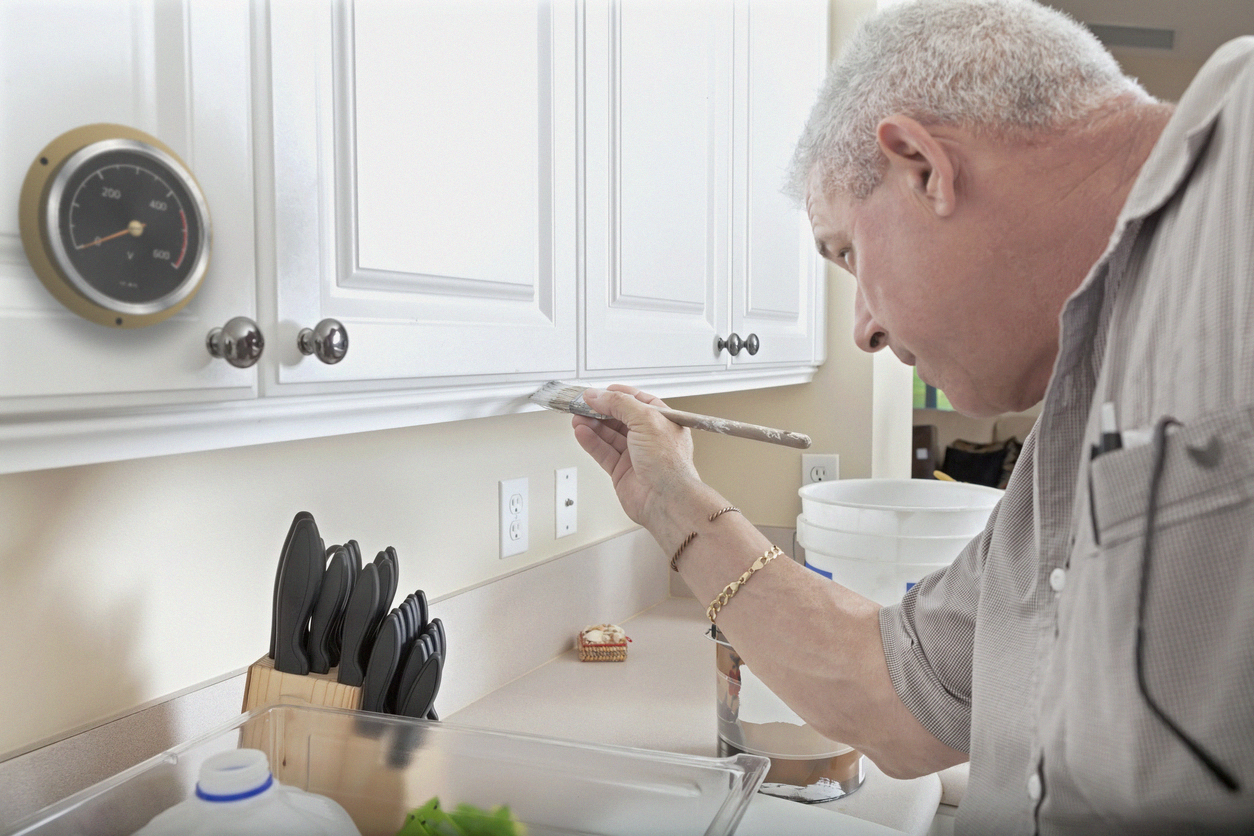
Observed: 0 V
